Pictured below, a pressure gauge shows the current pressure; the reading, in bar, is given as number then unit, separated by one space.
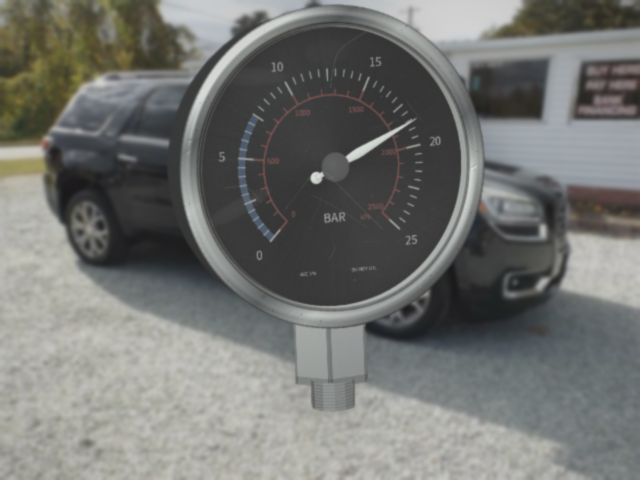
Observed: 18.5 bar
